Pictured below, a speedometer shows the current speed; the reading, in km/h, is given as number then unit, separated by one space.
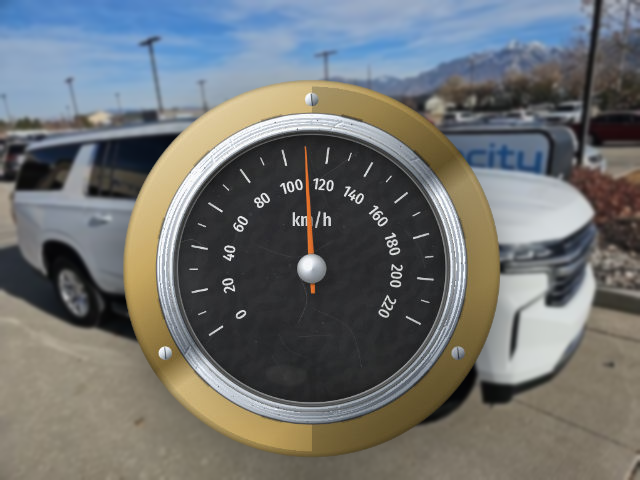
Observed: 110 km/h
